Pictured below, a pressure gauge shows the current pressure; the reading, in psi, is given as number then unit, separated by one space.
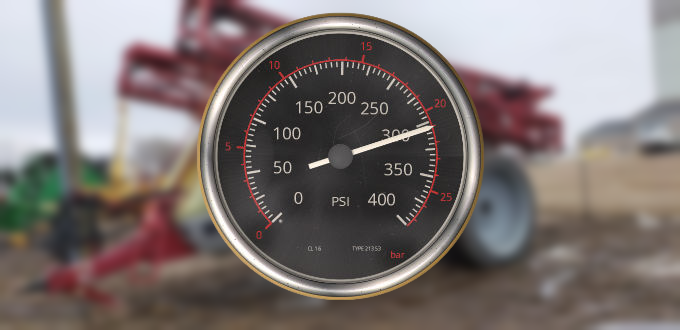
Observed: 305 psi
